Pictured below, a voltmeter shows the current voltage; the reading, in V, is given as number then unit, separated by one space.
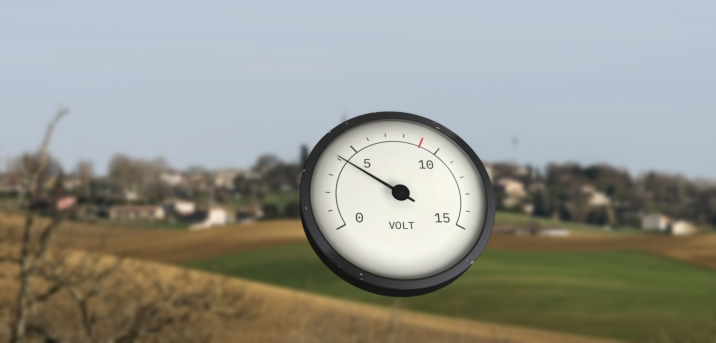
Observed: 4 V
